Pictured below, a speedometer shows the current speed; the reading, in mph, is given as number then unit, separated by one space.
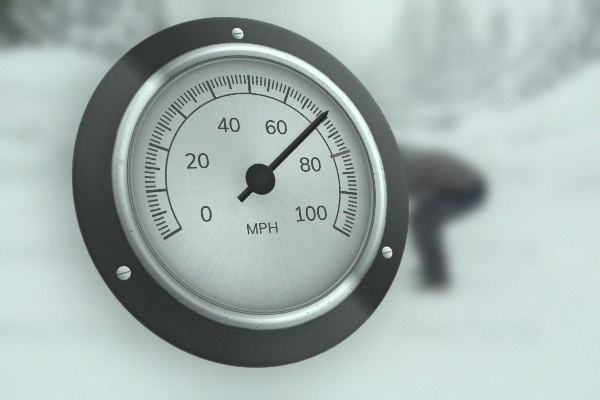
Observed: 70 mph
